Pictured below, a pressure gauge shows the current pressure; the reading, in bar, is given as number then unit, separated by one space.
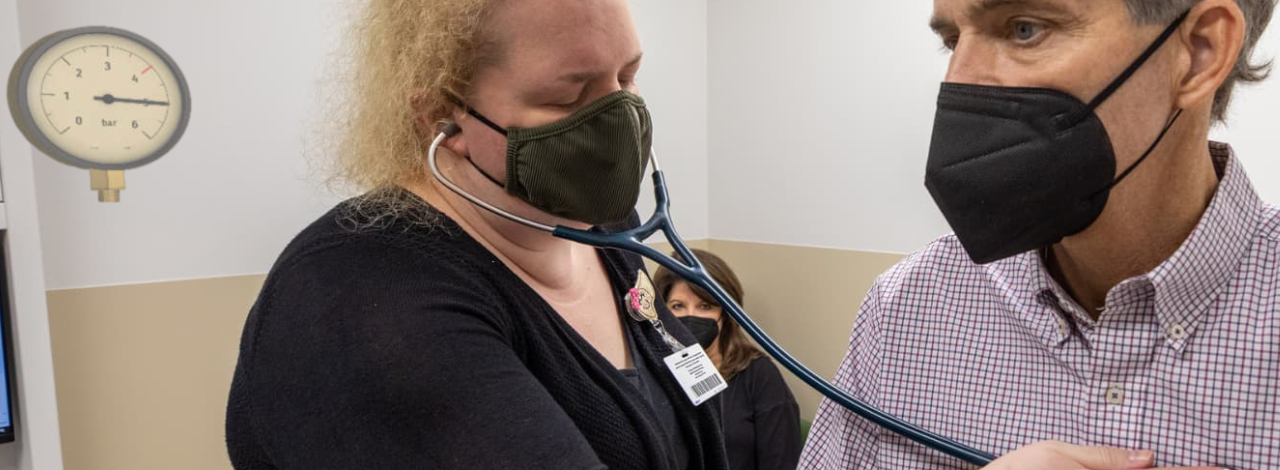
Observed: 5 bar
